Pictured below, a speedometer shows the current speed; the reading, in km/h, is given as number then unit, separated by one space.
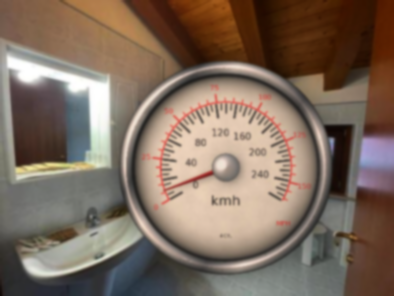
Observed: 10 km/h
